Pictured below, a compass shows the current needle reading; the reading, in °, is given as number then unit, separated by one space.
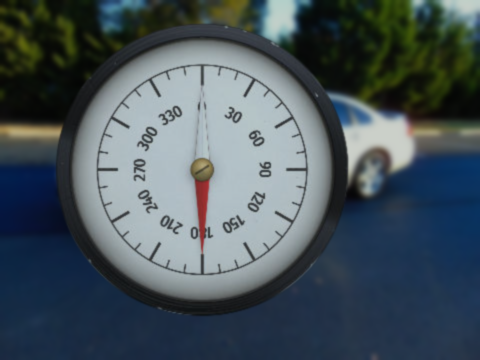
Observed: 180 °
